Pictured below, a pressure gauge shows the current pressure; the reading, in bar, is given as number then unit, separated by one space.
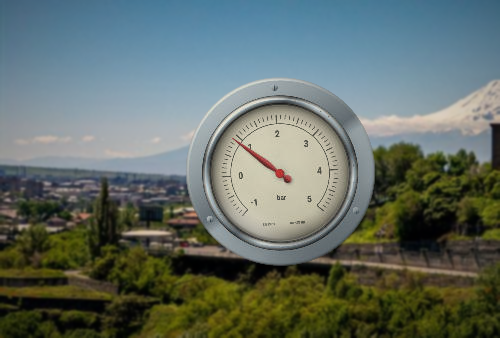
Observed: 0.9 bar
